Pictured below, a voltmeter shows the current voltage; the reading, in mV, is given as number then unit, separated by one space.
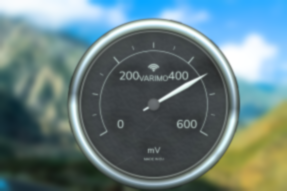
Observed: 450 mV
